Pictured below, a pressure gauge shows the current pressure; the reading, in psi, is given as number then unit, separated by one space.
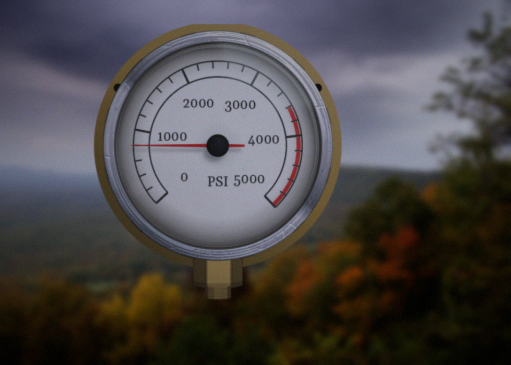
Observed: 800 psi
